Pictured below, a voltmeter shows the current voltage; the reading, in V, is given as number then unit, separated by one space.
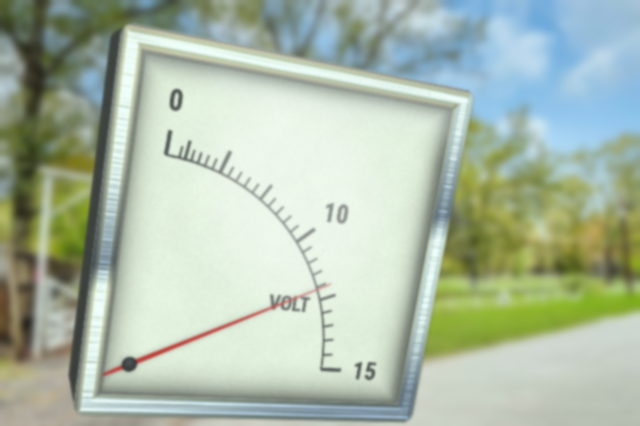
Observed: 12 V
